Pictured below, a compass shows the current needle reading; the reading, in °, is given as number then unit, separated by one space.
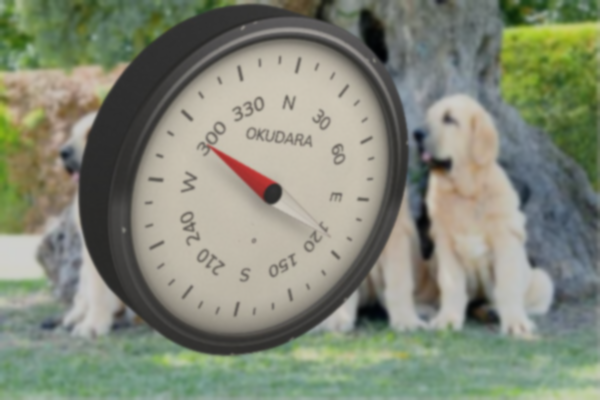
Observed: 295 °
